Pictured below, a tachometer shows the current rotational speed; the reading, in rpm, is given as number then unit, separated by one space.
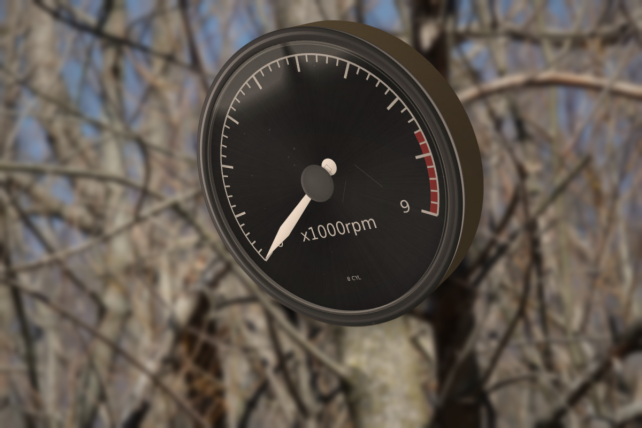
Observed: 0 rpm
